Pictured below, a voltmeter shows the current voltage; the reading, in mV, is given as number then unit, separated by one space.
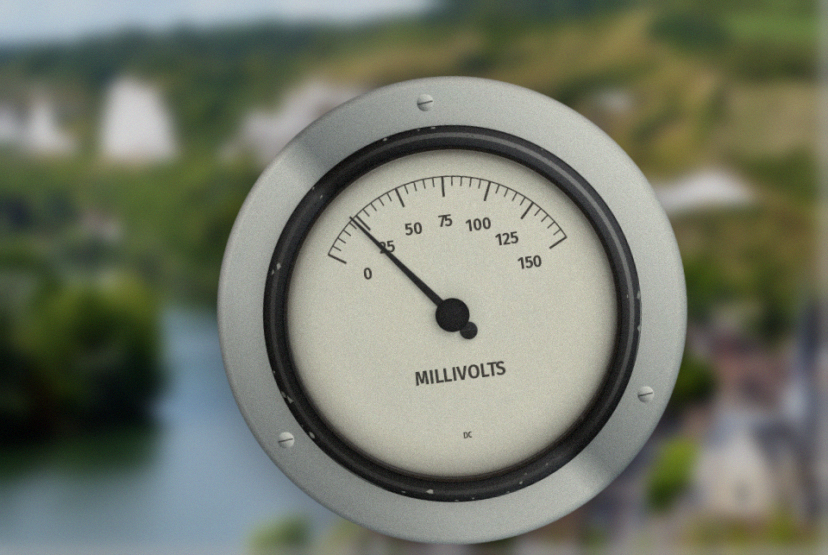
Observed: 22.5 mV
